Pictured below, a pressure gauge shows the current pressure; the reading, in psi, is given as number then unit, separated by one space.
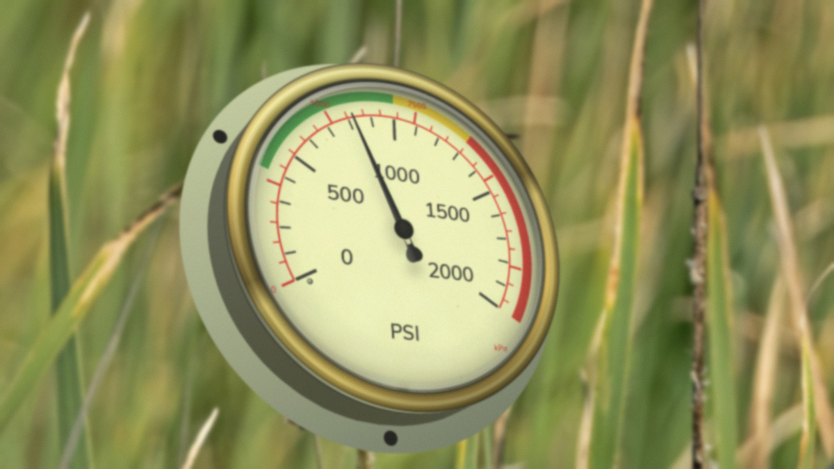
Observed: 800 psi
